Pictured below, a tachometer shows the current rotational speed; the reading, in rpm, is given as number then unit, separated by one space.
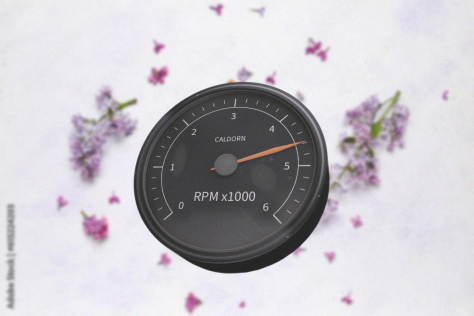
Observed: 4600 rpm
